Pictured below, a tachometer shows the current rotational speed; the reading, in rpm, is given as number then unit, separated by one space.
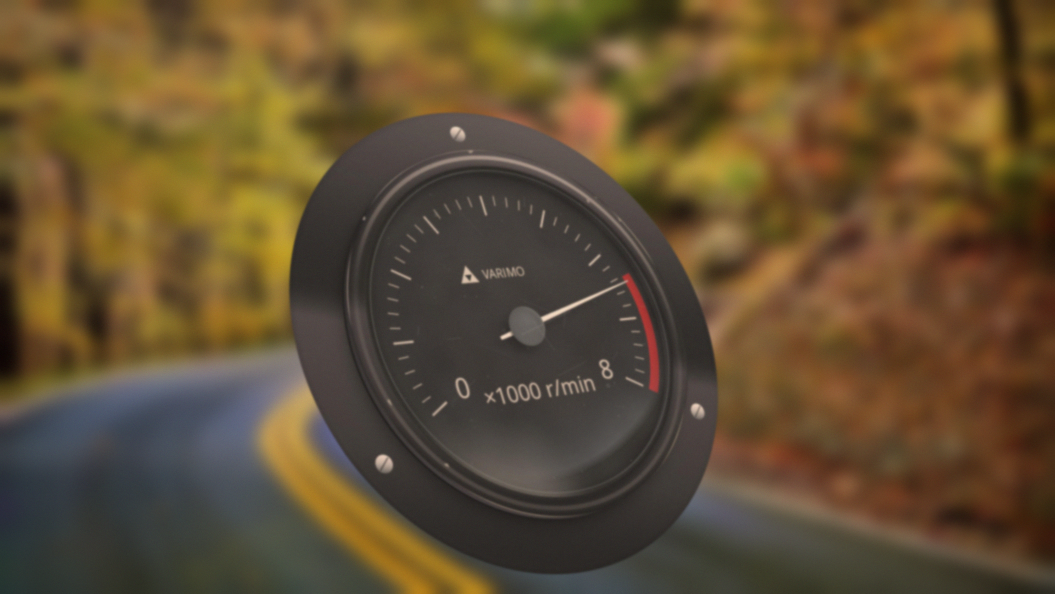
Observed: 6500 rpm
